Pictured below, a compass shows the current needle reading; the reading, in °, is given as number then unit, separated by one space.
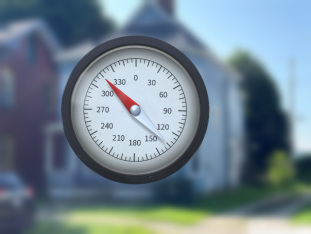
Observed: 315 °
